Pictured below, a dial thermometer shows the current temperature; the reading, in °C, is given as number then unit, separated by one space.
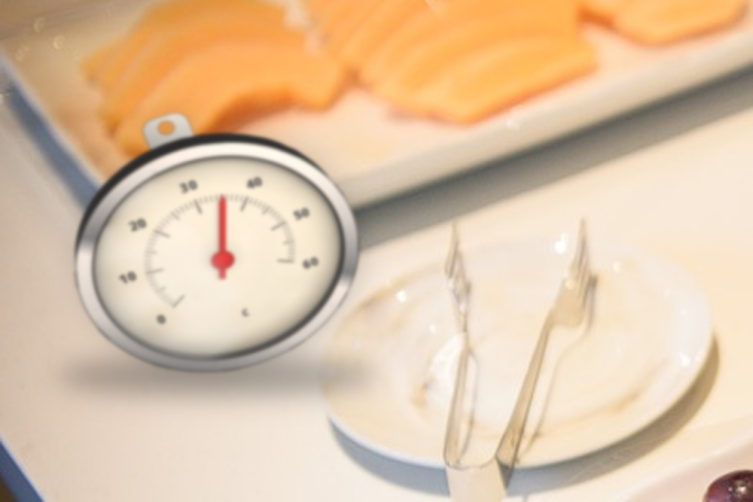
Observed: 35 °C
